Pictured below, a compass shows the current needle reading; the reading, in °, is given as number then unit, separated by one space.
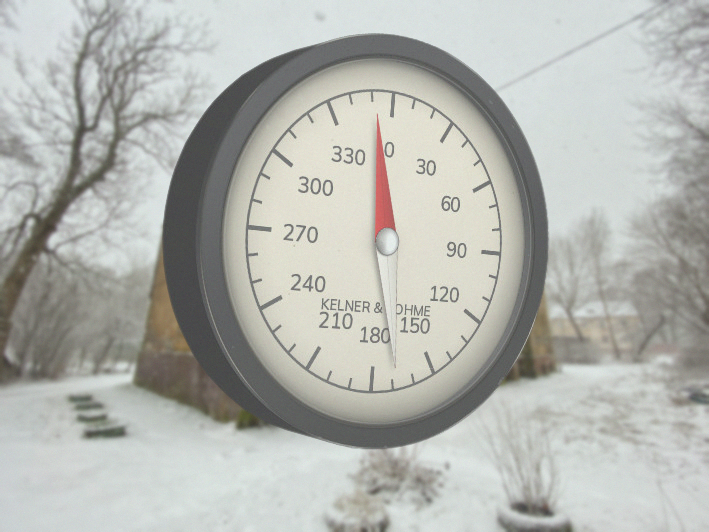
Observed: 350 °
